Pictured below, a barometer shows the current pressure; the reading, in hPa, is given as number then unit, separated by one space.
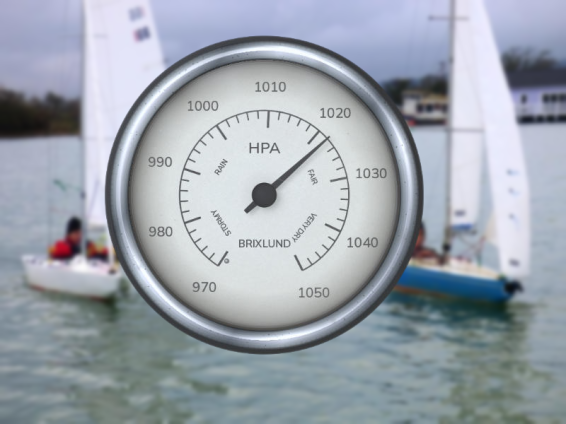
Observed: 1022 hPa
